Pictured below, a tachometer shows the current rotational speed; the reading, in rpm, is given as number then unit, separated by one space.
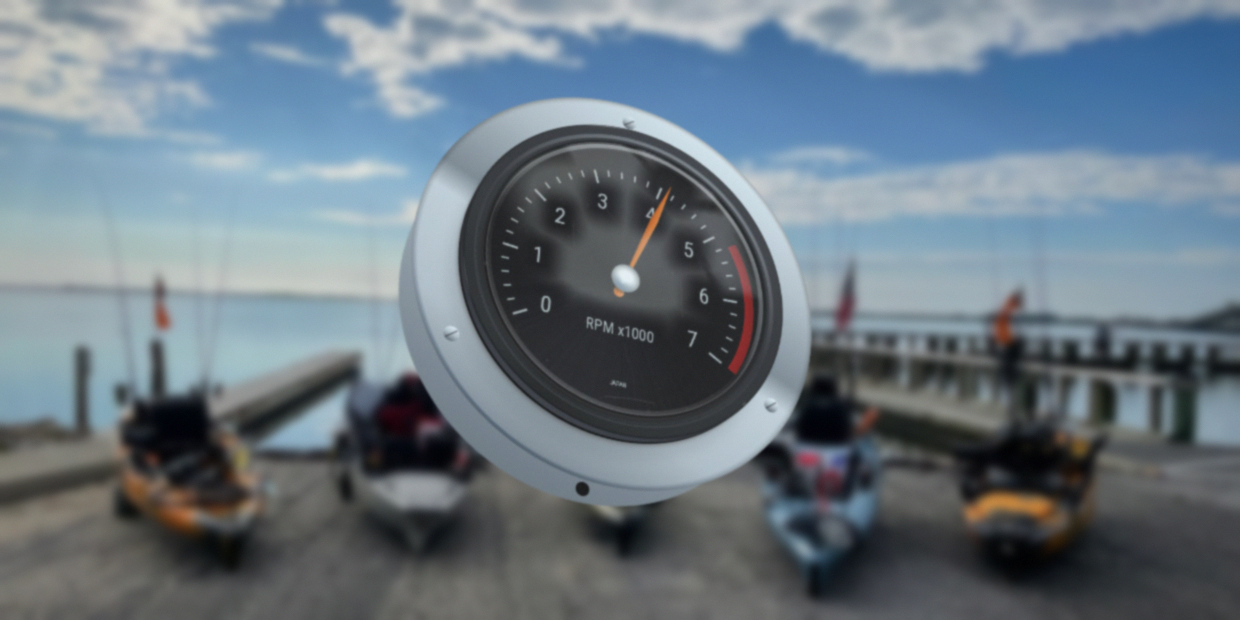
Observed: 4100 rpm
